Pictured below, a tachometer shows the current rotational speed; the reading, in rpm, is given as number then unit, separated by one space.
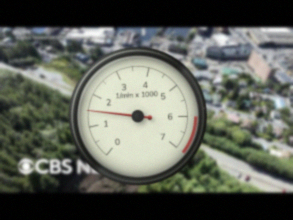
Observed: 1500 rpm
